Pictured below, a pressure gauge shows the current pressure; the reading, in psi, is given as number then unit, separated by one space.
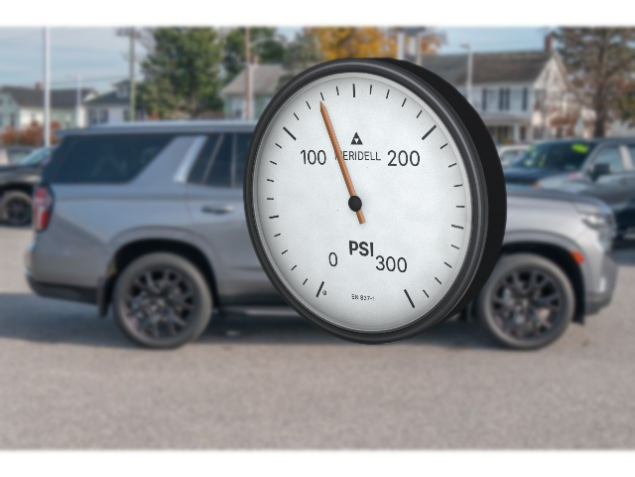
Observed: 130 psi
